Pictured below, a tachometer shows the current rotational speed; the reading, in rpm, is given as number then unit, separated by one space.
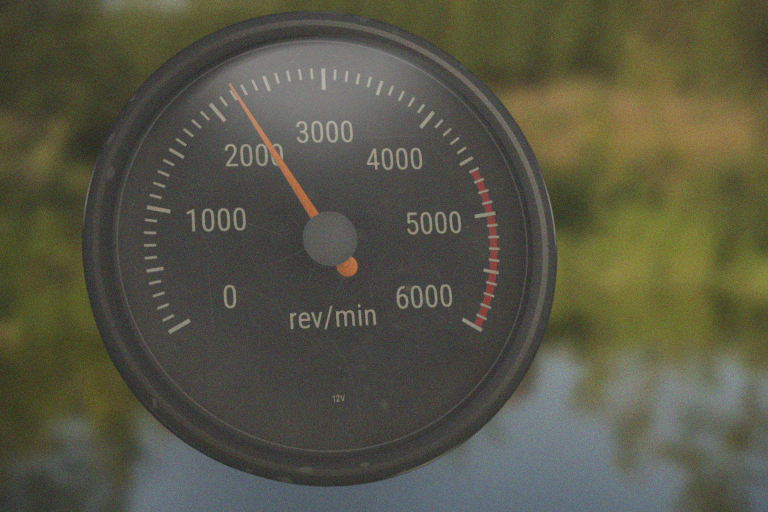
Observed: 2200 rpm
